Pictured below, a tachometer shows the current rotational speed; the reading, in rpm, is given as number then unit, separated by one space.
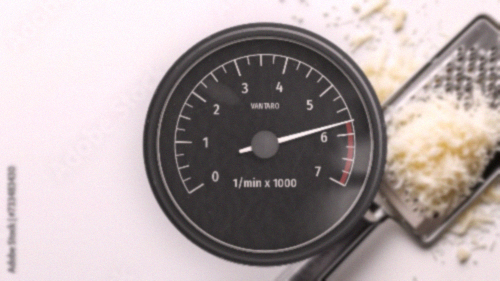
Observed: 5750 rpm
